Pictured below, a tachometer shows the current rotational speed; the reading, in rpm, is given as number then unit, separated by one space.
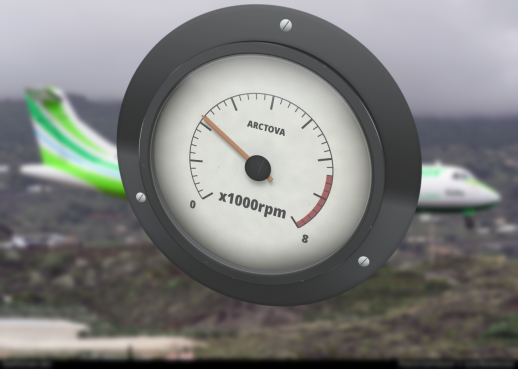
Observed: 2200 rpm
